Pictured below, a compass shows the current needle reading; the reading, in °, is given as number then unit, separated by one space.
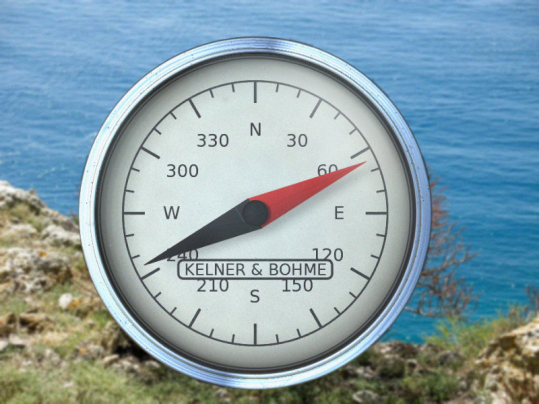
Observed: 65 °
